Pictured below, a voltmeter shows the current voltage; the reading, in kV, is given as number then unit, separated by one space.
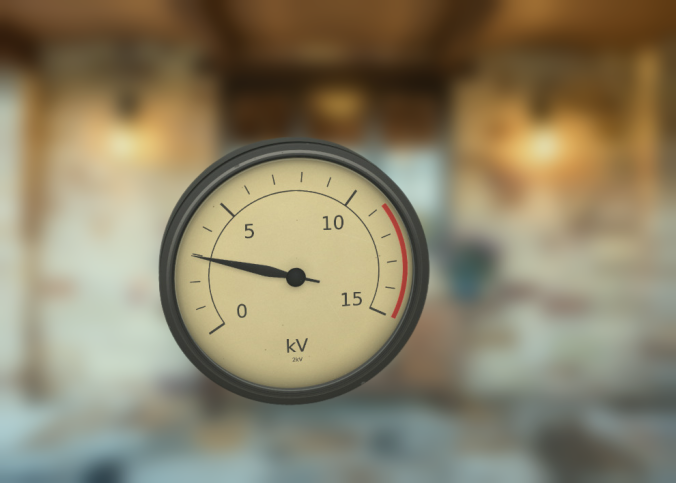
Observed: 3 kV
